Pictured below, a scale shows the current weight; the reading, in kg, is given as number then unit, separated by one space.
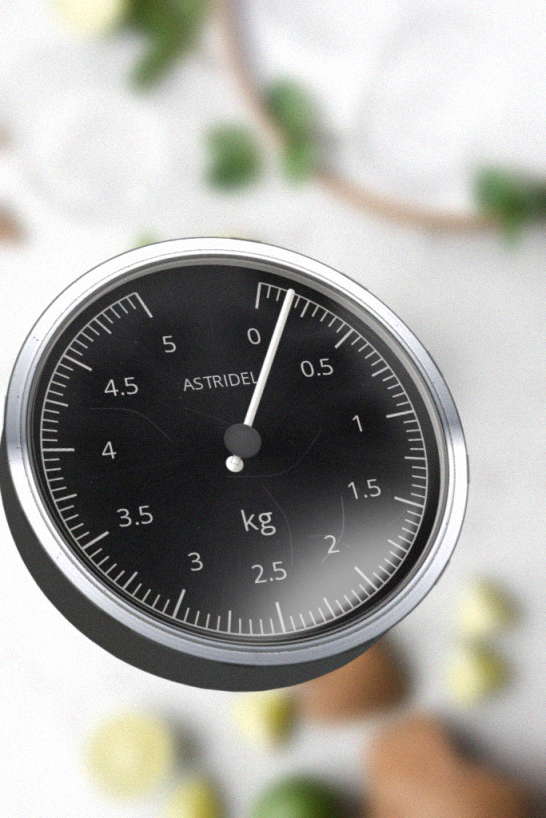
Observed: 0.15 kg
